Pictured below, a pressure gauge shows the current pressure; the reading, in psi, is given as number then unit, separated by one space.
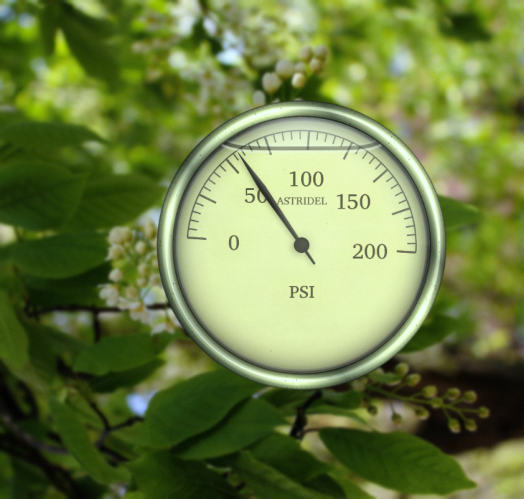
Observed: 57.5 psi
